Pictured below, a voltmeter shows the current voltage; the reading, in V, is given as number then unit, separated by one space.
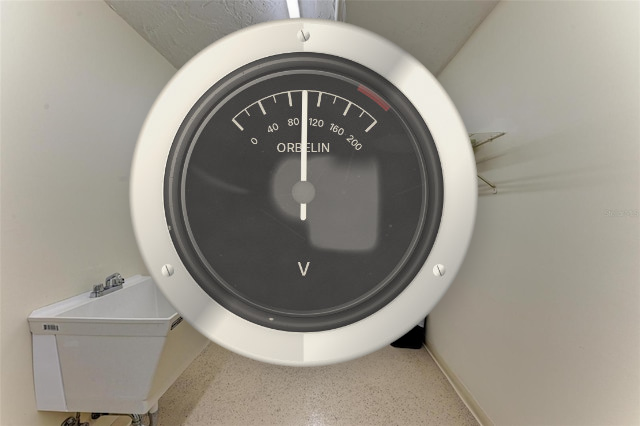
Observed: 100 V
